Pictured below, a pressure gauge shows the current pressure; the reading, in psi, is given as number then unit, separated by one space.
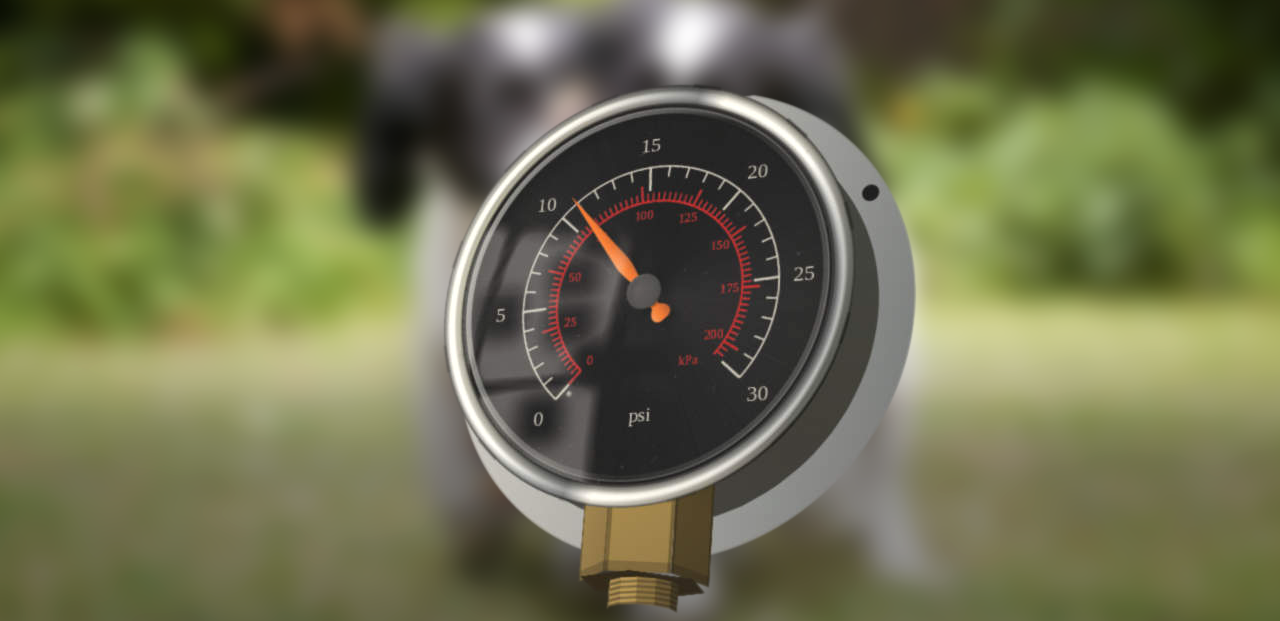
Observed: 11 psi
